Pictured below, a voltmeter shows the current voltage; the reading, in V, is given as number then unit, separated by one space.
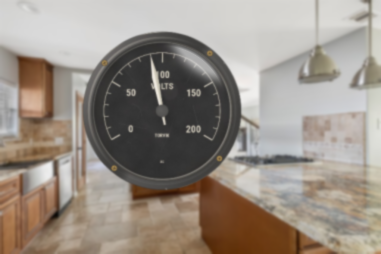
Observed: 90 V
